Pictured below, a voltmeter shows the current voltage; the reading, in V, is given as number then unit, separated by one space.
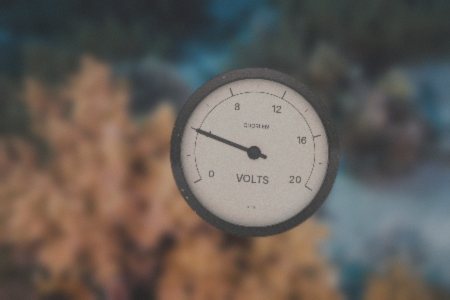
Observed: 4 V
